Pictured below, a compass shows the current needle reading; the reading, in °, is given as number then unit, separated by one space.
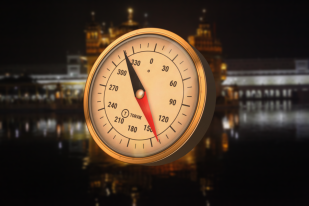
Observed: 140 °
